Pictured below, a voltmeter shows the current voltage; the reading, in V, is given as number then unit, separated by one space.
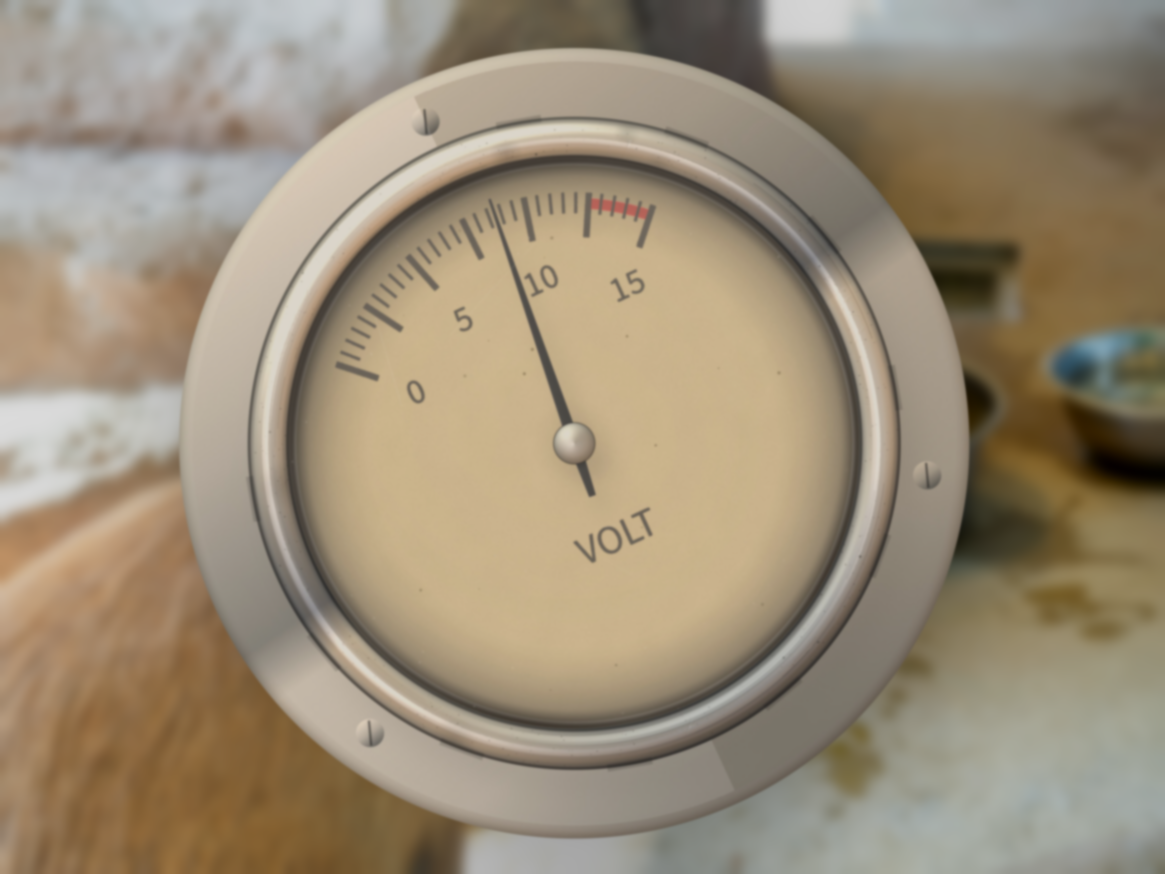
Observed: 8.75 V
